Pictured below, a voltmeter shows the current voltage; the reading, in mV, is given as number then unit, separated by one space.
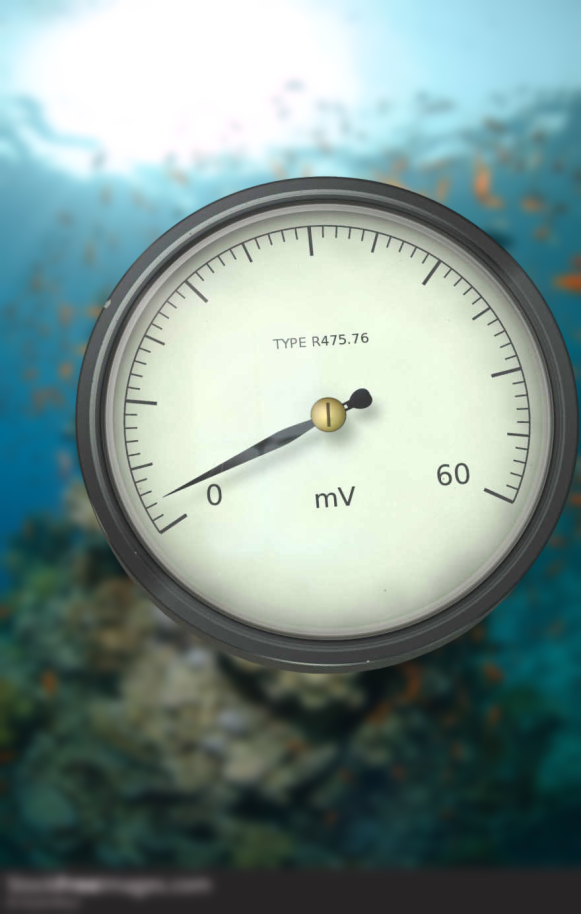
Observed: 2 mV
